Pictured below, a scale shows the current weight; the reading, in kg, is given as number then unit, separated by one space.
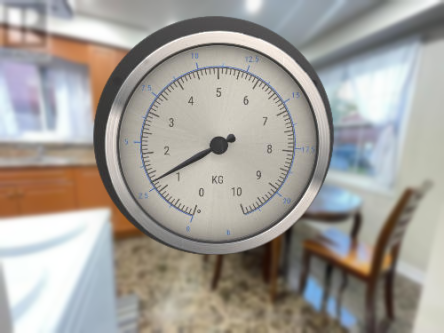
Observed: 1.3 kg
